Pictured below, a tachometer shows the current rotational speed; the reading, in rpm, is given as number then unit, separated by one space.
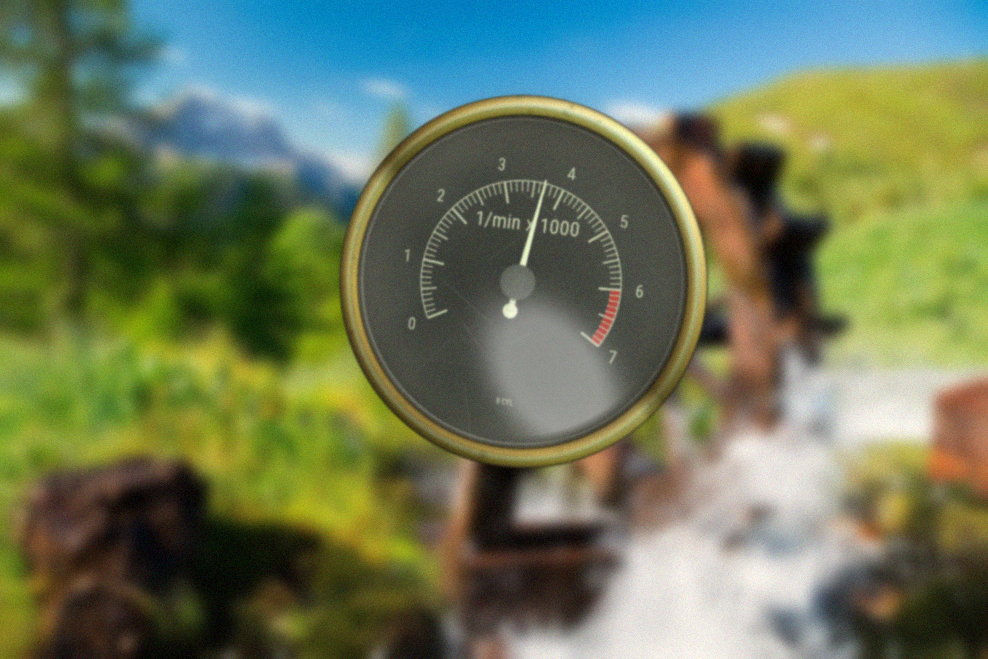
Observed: 3700 rpm
